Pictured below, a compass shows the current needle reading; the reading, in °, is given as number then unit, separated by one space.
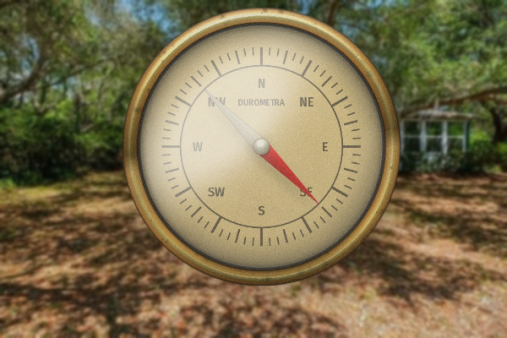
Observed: 135 °
